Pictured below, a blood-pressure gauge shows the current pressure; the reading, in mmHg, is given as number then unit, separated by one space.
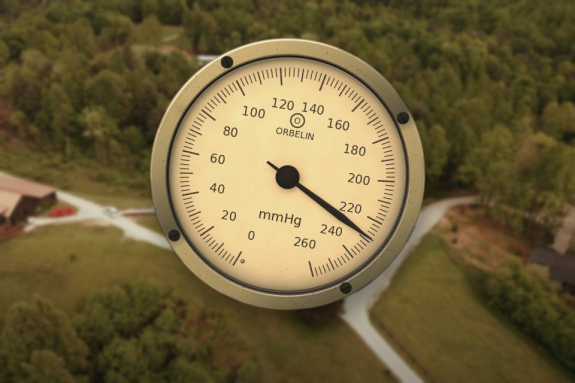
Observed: 228 mmHg
